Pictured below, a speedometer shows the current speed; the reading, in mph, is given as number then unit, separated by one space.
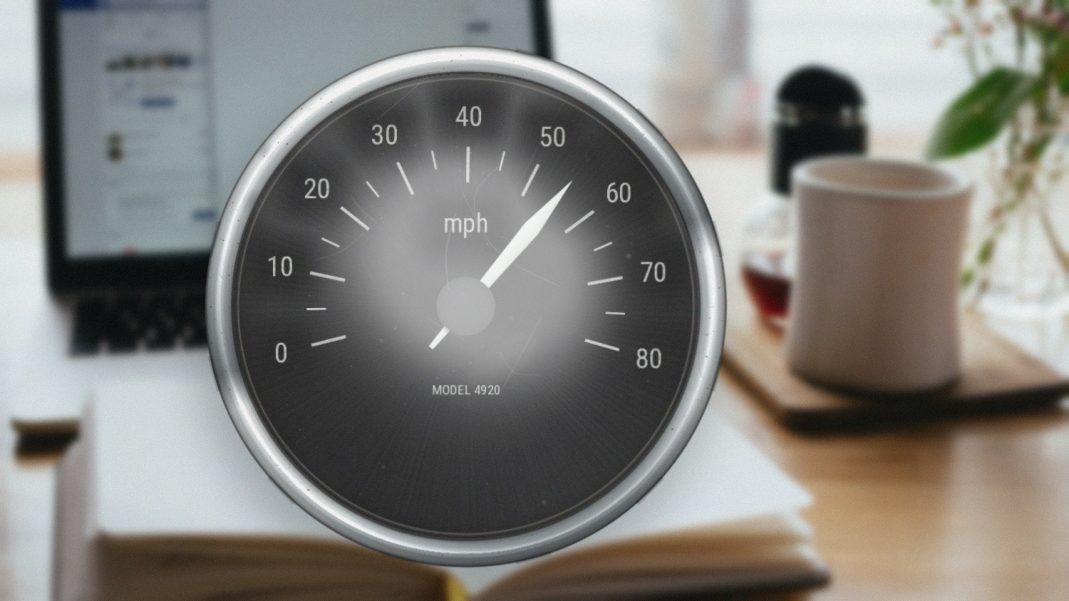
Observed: 55 mph
